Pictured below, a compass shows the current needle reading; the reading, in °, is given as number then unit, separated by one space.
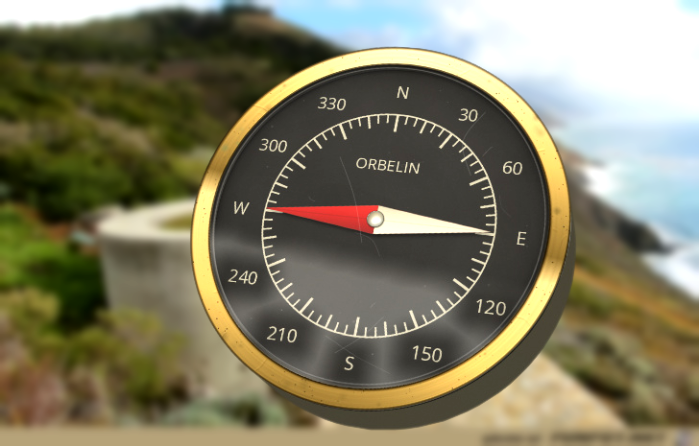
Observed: 270 °
